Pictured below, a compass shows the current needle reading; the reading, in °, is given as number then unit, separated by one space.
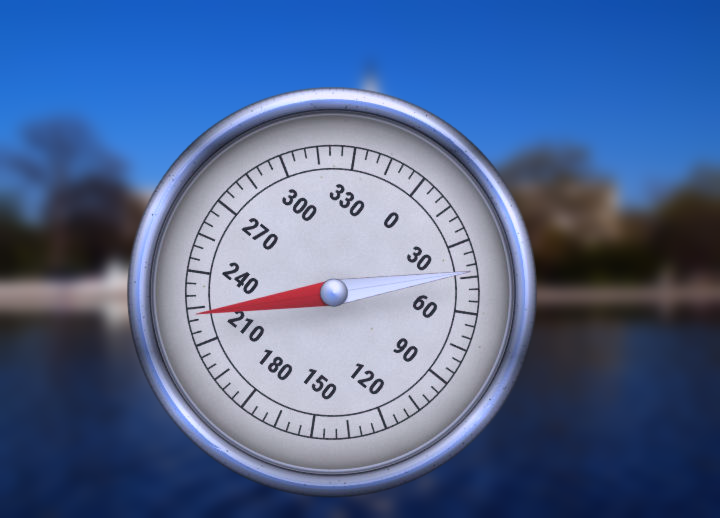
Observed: 222.5 °
